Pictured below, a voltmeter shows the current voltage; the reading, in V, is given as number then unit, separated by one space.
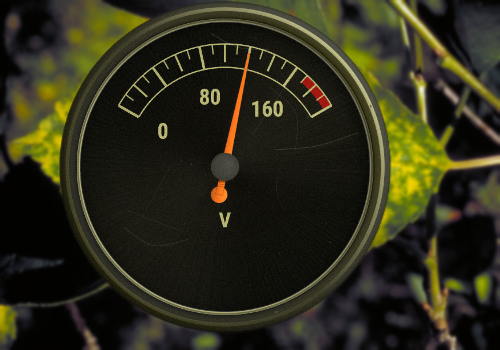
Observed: 120 V
